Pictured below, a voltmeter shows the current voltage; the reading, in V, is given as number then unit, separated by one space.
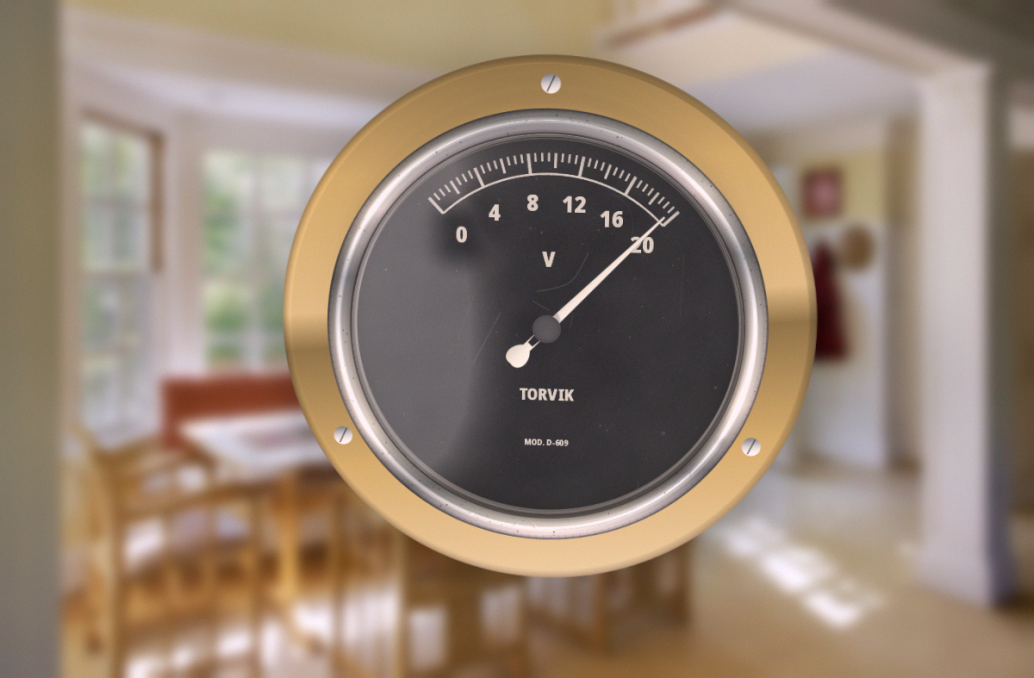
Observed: 19.5 V
